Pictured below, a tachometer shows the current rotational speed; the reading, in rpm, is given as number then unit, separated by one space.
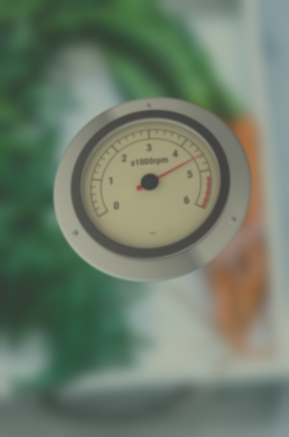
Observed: 4600 rpm
